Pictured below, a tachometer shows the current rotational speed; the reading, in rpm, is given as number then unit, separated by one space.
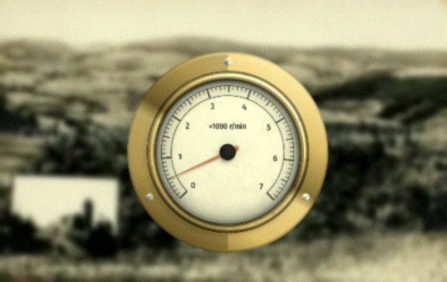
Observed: 500 rpm
